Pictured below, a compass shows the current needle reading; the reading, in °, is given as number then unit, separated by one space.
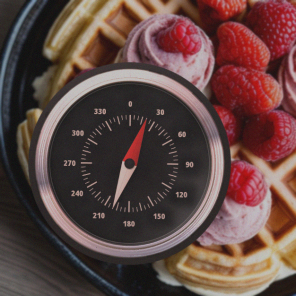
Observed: 20 °
